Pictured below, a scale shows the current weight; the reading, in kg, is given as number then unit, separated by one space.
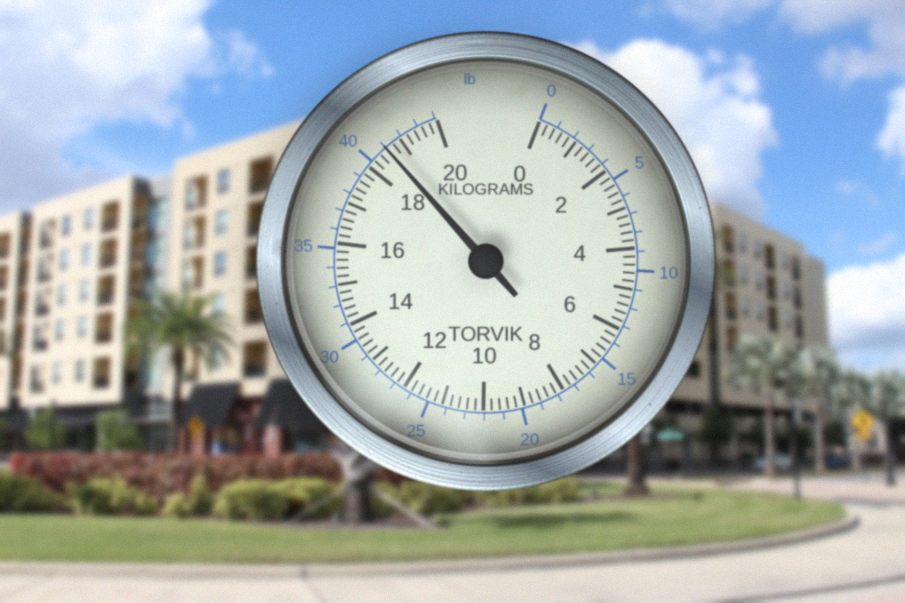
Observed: 18.6 kg
